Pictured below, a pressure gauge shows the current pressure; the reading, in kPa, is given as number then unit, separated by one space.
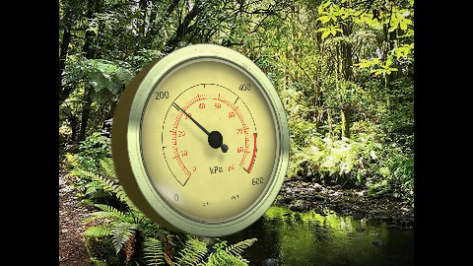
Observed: 200 kPa
